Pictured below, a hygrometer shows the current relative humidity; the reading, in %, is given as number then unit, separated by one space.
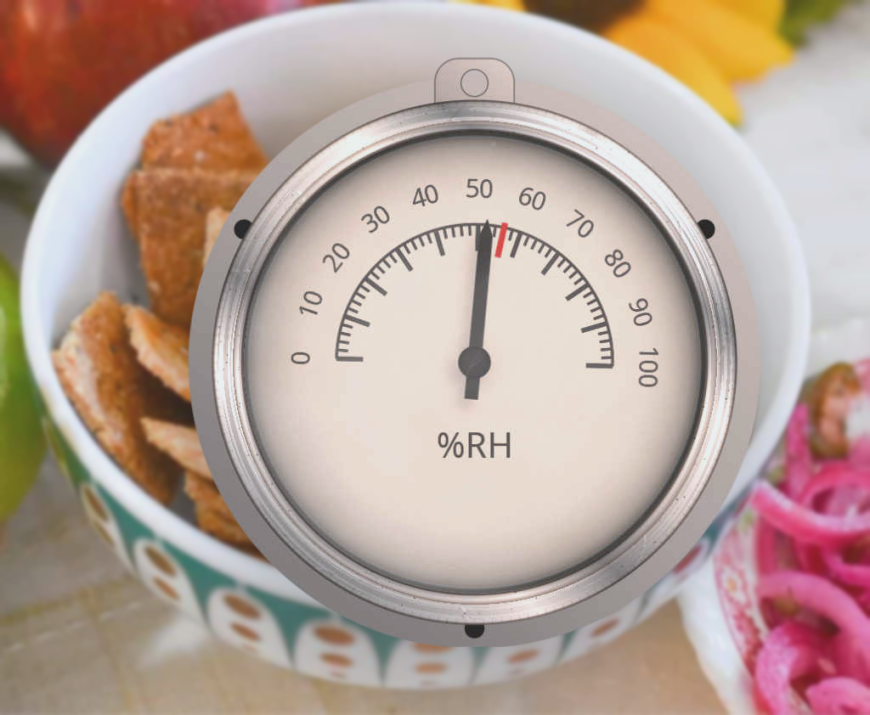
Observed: 52 %
